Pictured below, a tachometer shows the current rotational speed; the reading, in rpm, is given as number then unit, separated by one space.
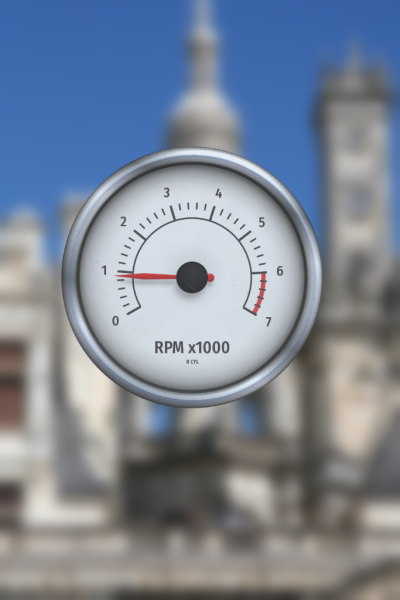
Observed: 900 rpm
